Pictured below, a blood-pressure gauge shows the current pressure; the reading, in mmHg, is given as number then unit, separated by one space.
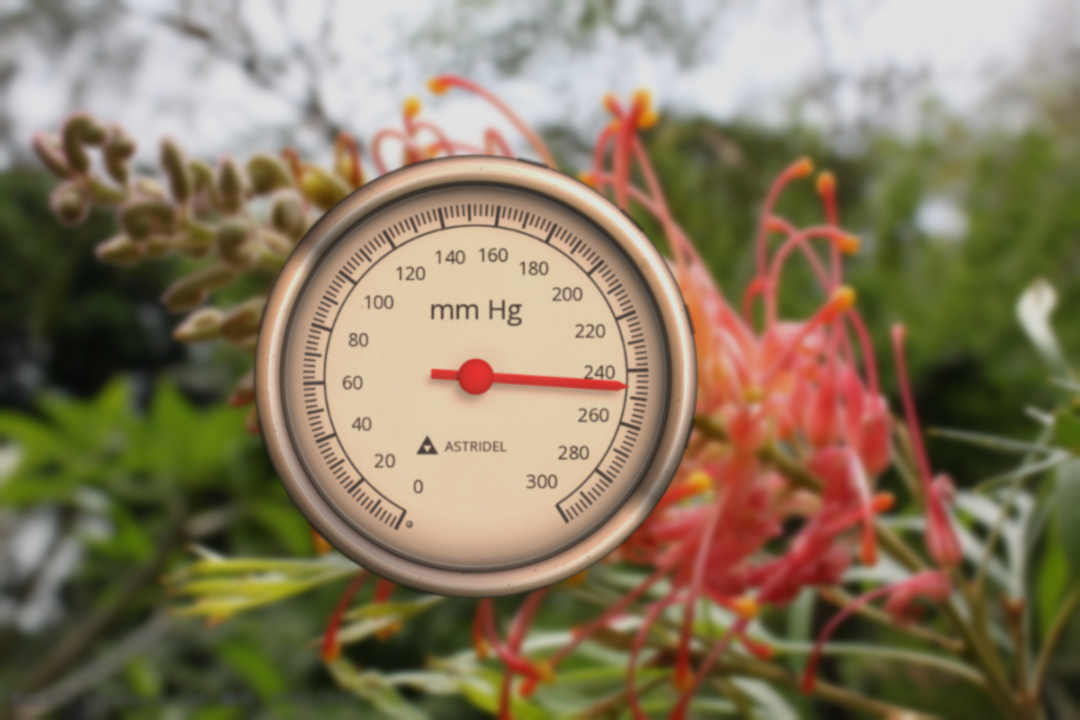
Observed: 246 mmHg
